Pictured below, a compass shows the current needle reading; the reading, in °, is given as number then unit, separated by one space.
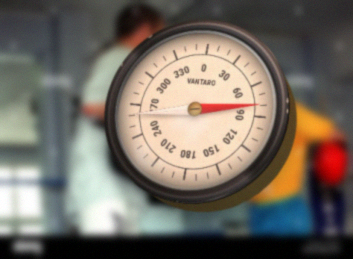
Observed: 80 °
